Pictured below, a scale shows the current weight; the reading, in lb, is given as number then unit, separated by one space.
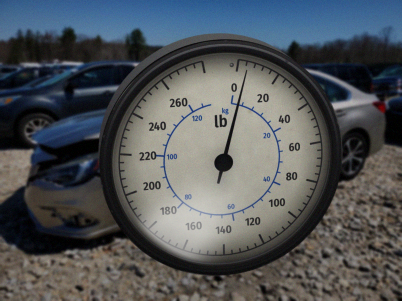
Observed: 4 lb
